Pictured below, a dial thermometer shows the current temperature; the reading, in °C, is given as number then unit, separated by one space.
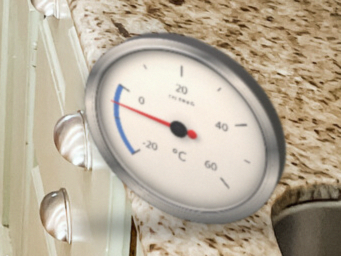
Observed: -5 °C
